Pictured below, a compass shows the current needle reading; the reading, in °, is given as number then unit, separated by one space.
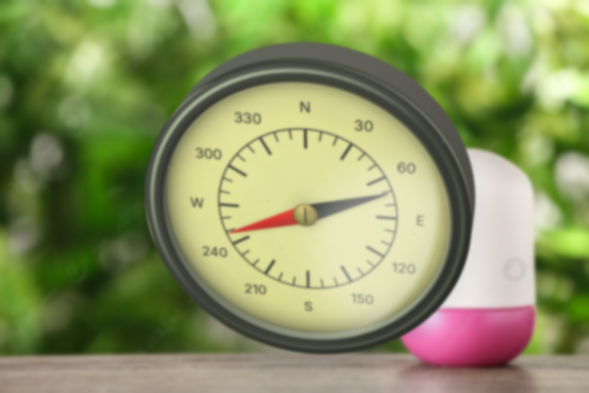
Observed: 250 °
